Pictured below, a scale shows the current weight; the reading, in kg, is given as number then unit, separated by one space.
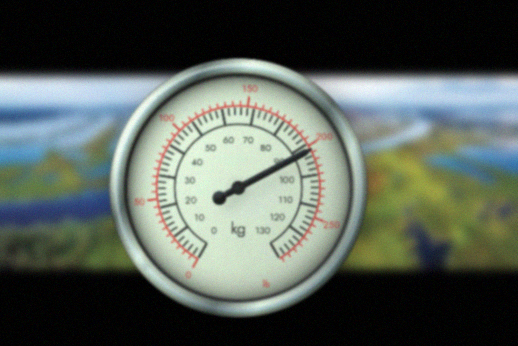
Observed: 92 kg
